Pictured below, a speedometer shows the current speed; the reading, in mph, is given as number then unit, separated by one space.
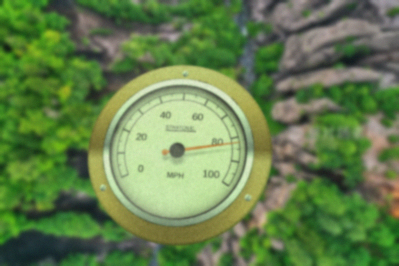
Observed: 82.5 mph
